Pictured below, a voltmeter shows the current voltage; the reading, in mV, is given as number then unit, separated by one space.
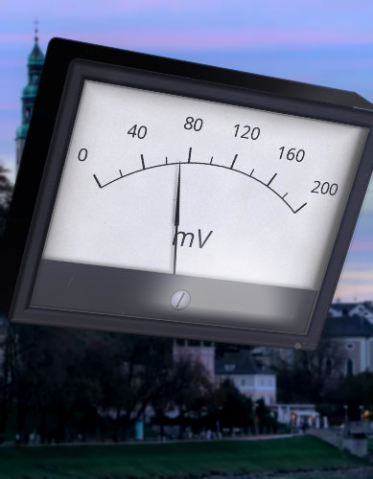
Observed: 70 mV
